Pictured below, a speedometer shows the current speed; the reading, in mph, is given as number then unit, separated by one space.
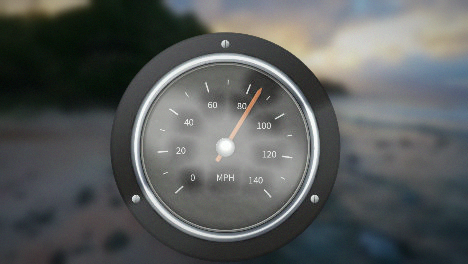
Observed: 85 mph
